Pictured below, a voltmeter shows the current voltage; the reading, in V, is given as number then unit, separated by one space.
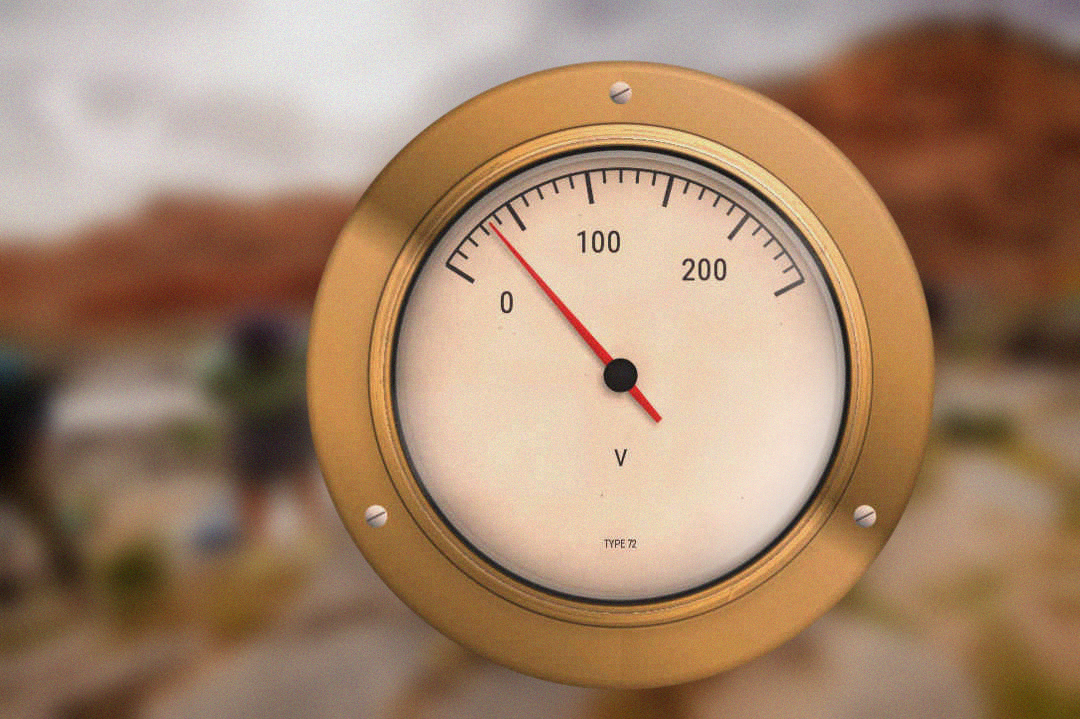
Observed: 35 V
